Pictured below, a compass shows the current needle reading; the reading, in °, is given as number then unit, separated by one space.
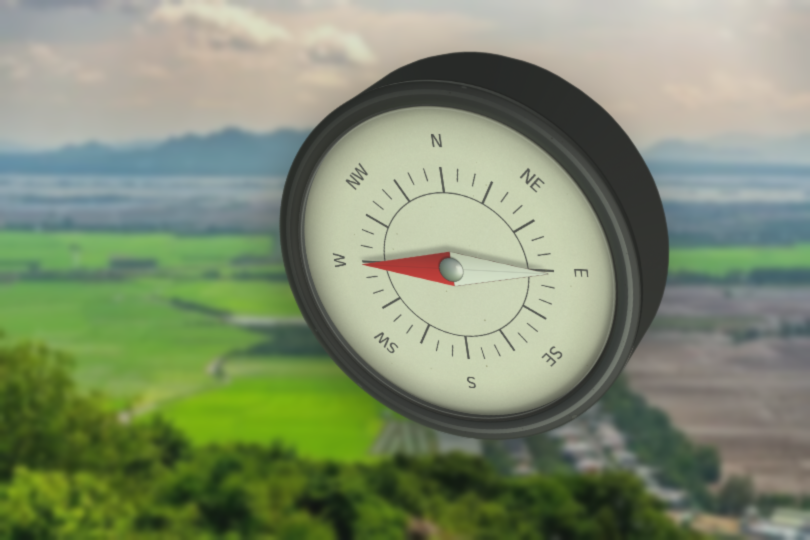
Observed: 270 °
